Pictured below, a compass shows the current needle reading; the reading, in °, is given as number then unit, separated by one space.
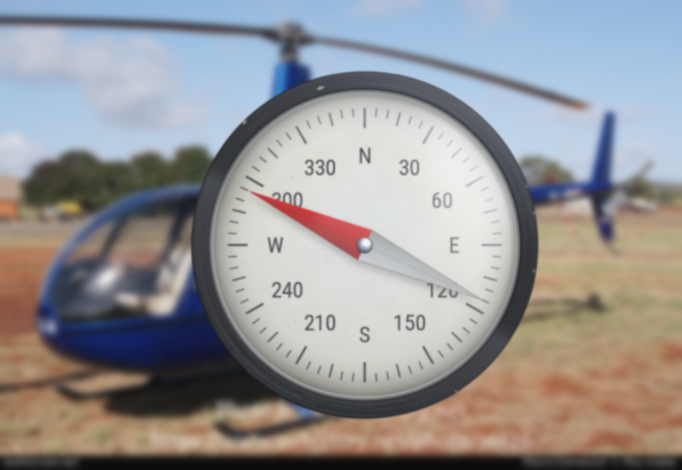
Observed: 295 °
